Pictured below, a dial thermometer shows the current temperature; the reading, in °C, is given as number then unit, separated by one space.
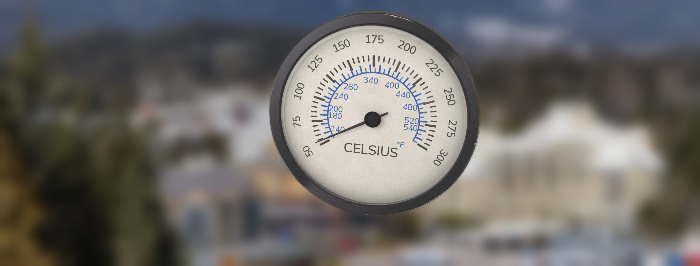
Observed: 55 °C
